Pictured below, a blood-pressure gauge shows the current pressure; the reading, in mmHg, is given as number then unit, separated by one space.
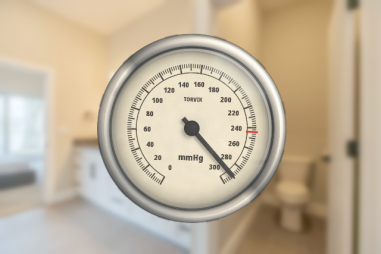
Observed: 290 mmHg
